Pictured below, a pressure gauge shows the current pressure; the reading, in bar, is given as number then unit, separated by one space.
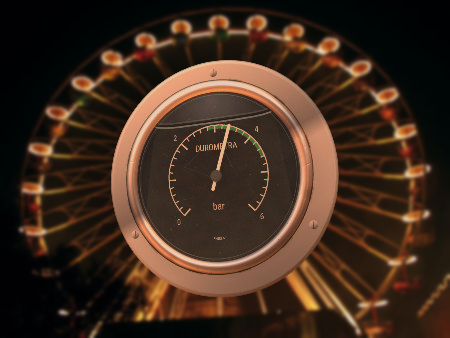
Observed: 3.4 bar
